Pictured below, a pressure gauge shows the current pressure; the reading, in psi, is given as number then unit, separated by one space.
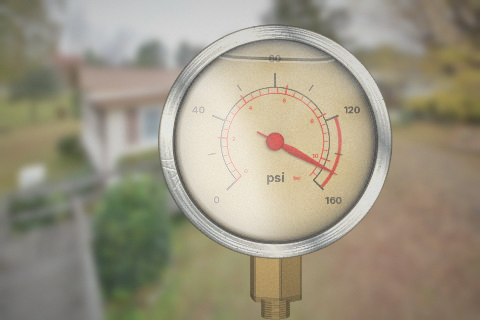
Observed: 150 psi
